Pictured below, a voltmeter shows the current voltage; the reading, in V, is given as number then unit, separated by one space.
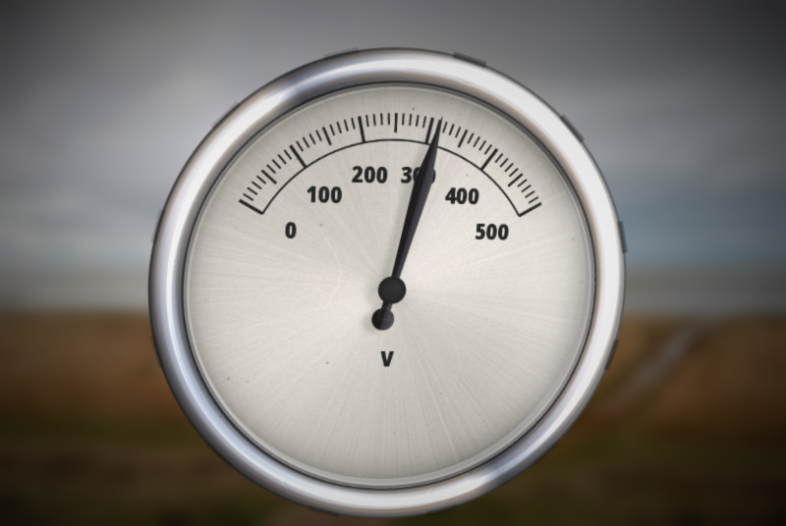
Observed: 310 V
